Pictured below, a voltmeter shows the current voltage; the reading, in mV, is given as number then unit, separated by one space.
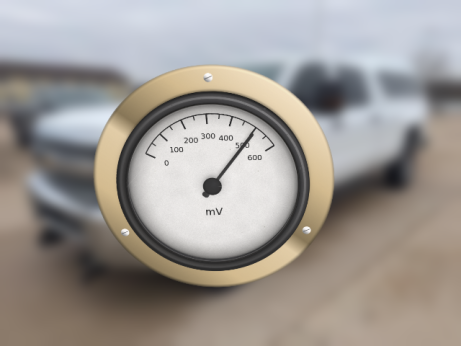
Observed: 500 mV
